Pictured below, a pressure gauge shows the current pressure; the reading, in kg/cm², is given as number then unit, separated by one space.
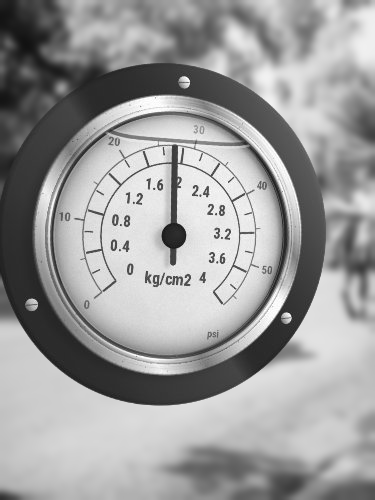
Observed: 1.9 kg/cm²
